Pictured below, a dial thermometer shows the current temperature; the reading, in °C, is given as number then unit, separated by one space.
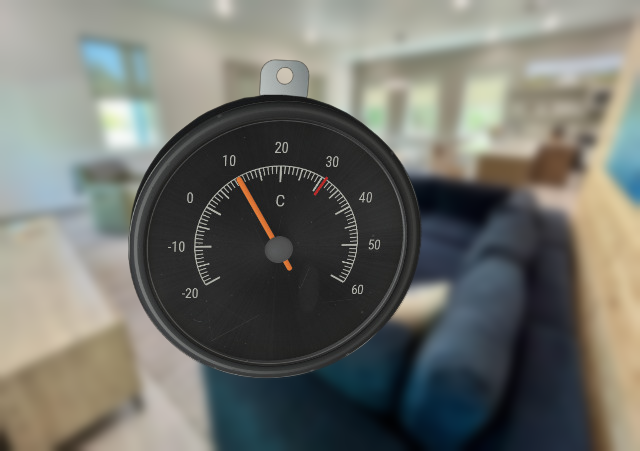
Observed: 10 °C
